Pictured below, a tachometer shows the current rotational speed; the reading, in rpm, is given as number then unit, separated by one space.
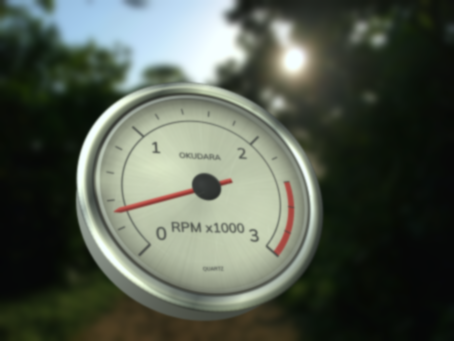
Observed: 300 rpm
